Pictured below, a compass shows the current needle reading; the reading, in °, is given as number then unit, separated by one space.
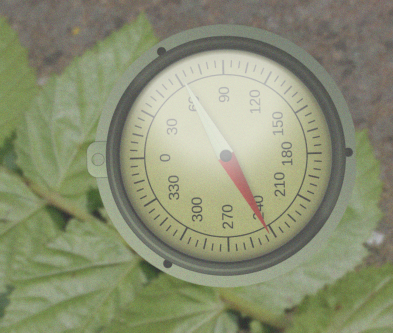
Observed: 242.5 °
